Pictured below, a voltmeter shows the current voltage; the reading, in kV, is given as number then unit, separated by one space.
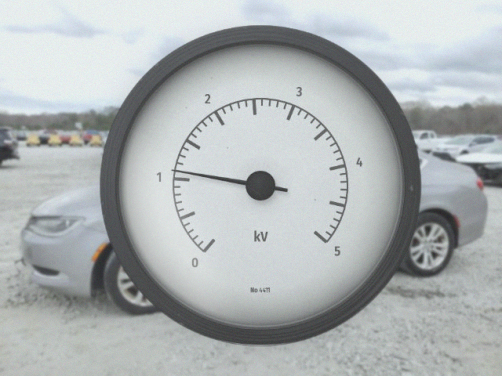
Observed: 1.1 kV
